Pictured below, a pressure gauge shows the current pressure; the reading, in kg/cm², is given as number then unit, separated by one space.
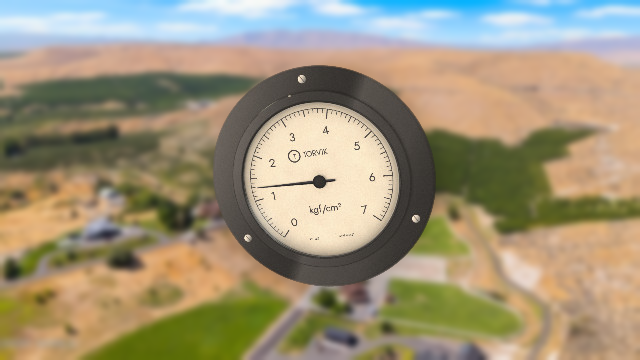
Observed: 1.3 kg/cm²
